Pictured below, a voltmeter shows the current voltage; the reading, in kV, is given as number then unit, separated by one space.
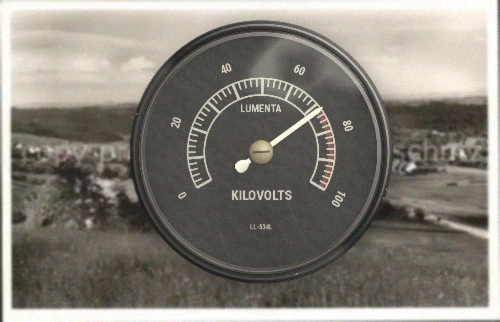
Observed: 72 kV
